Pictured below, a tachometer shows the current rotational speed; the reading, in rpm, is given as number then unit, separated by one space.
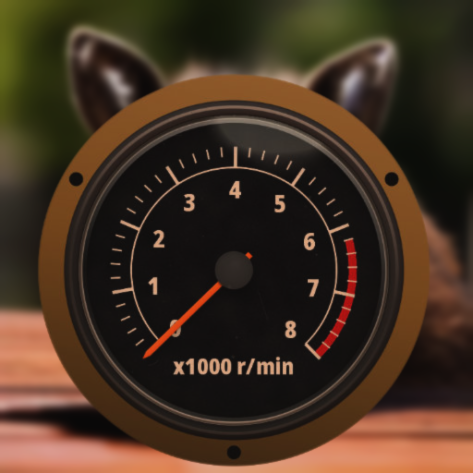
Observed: 0 rpm
